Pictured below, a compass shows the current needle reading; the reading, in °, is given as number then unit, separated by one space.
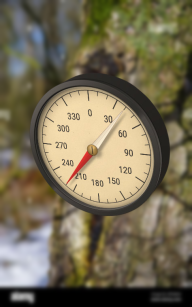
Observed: 220 °
